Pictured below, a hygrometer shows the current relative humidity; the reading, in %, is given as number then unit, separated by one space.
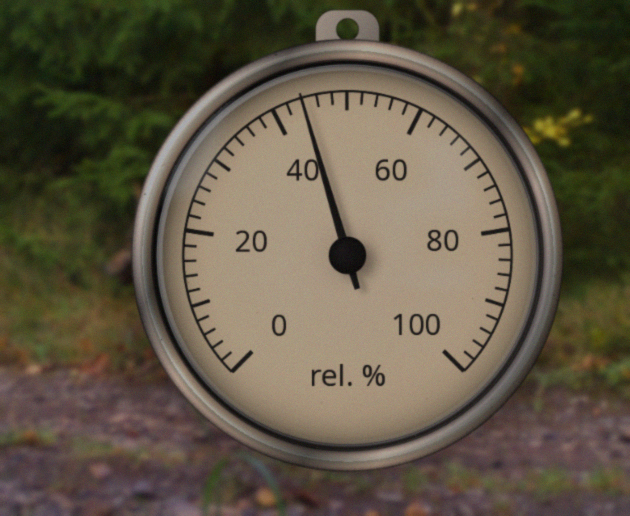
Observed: 44 %
